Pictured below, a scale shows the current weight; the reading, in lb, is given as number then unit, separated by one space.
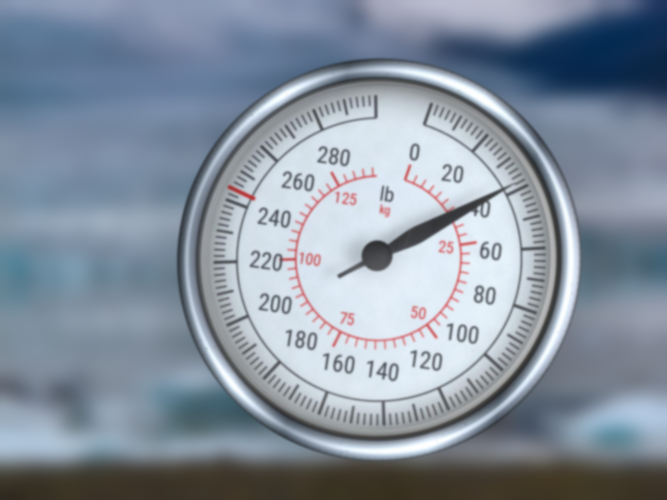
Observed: 38 lb
